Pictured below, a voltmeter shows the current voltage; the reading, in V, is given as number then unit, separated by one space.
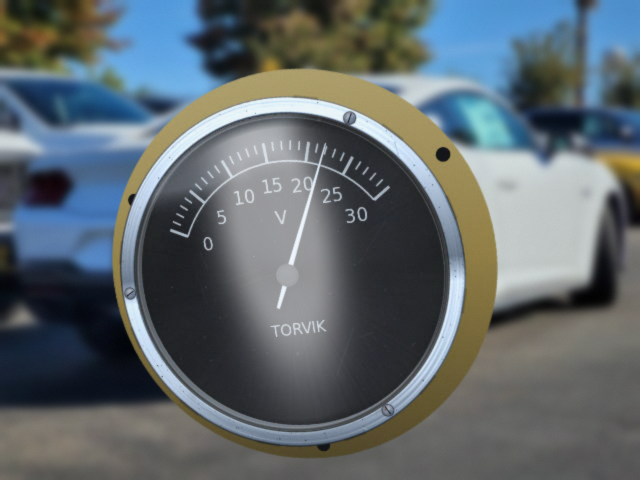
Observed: 22 V
